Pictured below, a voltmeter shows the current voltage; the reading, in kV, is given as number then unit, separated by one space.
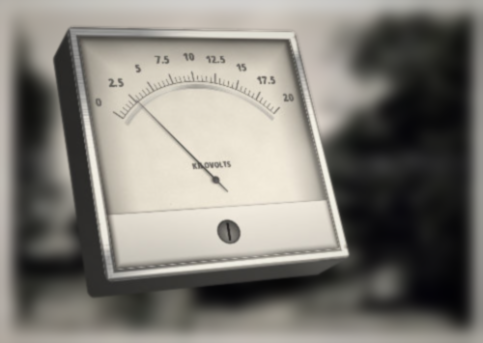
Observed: 2.5 kV
